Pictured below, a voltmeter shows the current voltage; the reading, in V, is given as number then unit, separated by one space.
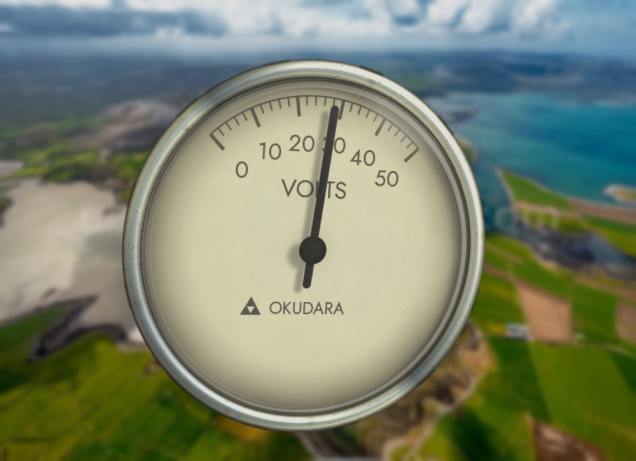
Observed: 28 V
